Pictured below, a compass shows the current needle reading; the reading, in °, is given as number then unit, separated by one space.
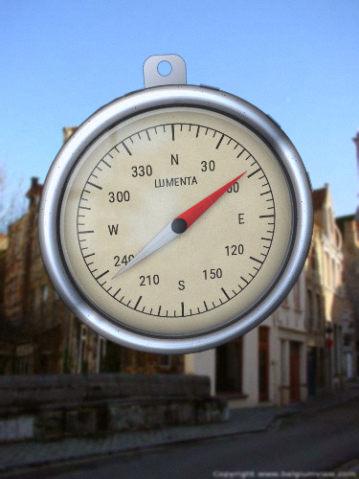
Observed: 55 °
